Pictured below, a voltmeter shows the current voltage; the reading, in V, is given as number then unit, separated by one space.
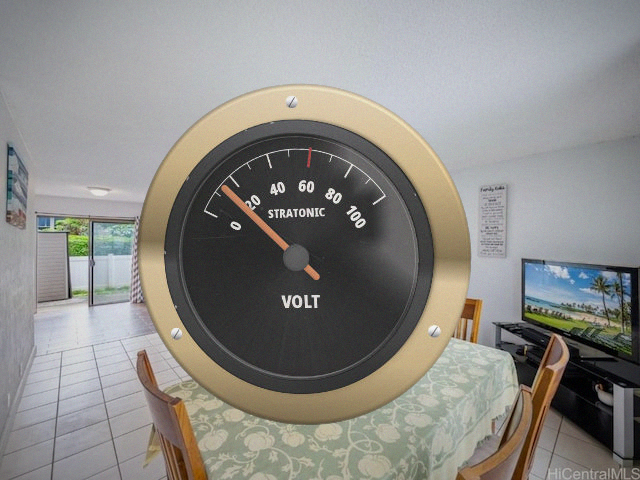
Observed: 15 V
